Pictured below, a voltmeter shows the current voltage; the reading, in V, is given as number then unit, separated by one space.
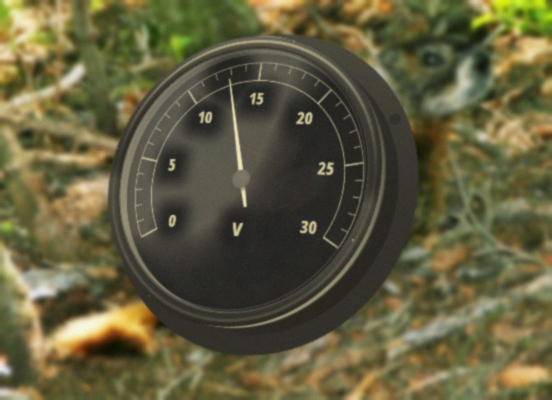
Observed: 13 V
